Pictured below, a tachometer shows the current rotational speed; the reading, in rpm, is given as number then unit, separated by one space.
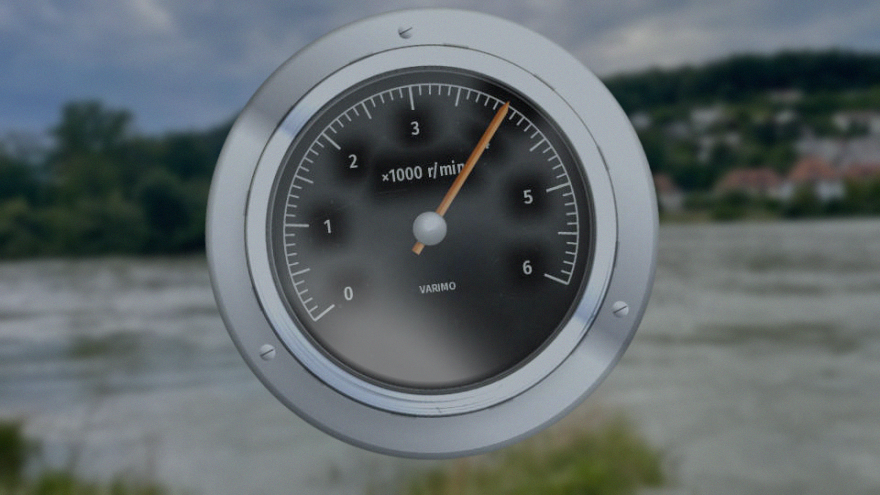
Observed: 4000 rpm
